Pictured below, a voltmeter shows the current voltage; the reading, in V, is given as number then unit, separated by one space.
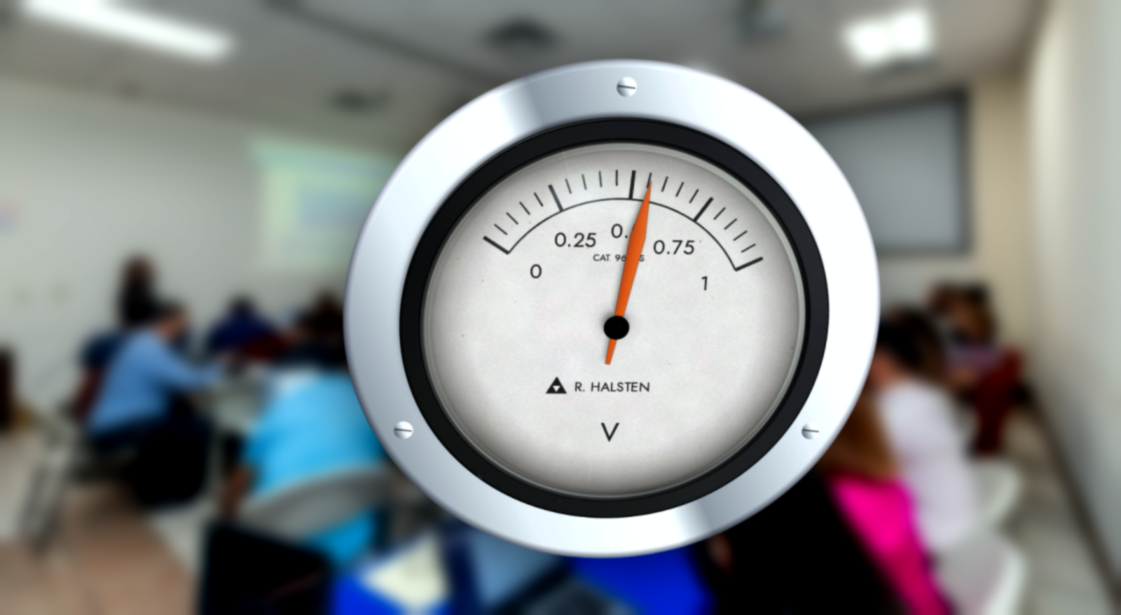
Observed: 0.55 V
